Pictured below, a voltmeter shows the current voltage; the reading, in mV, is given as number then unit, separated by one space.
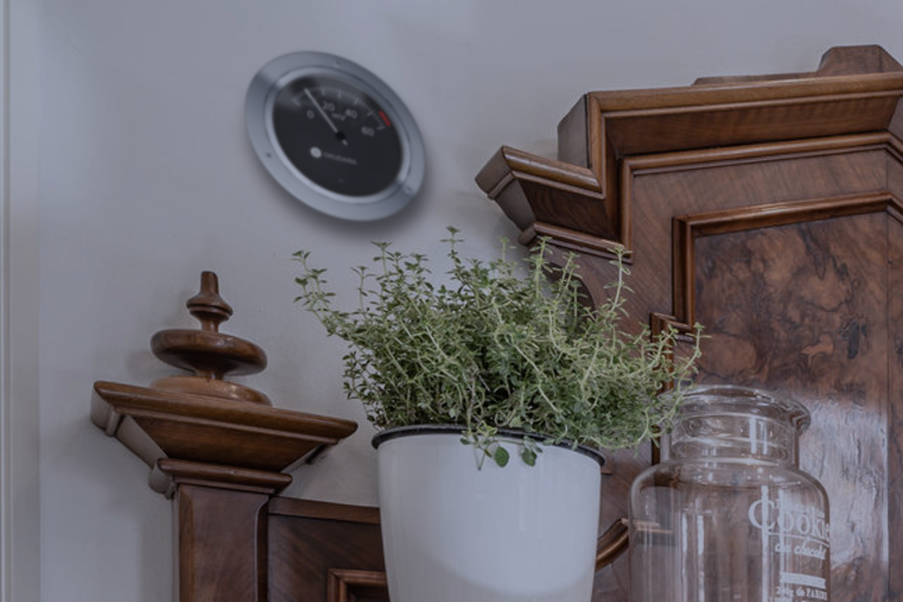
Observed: 10 mV
